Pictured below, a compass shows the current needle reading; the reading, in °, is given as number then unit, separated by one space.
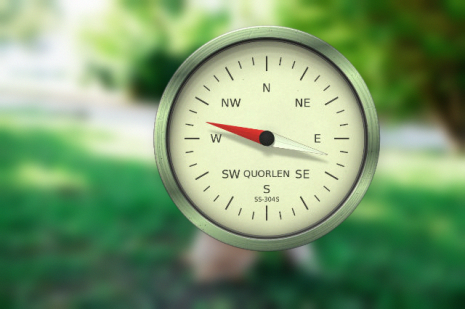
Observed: 285 °
